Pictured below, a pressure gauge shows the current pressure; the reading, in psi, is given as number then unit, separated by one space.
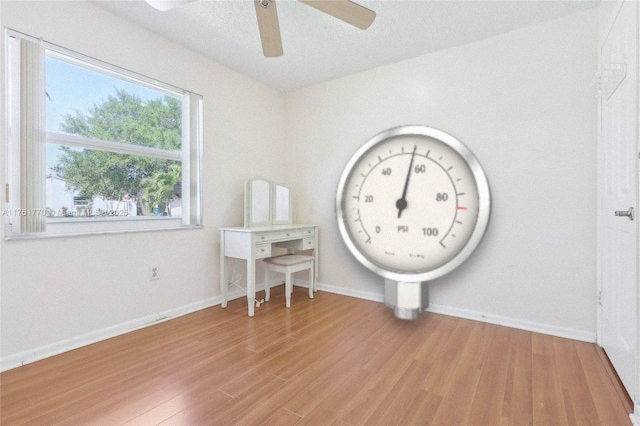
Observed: 55 psi
